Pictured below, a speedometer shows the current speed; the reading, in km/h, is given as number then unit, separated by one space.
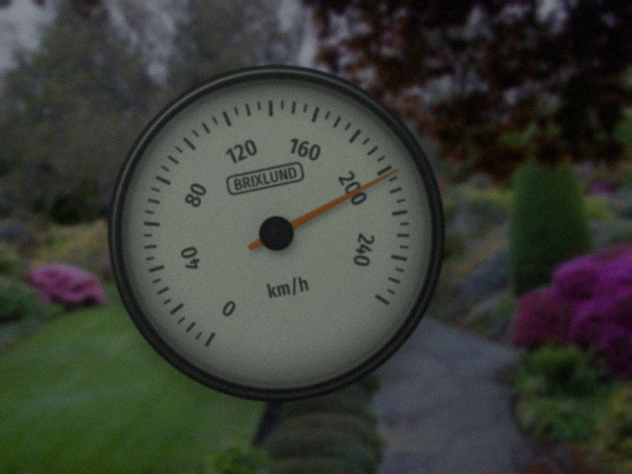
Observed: 202.5 km/h
